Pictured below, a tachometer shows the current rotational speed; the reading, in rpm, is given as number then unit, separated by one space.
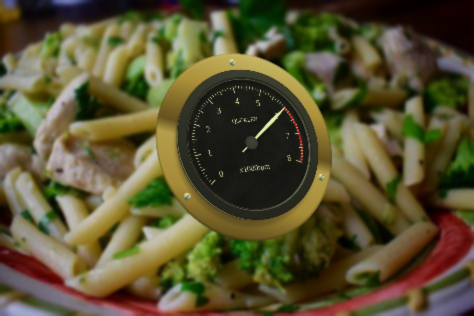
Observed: 6000 rpm
